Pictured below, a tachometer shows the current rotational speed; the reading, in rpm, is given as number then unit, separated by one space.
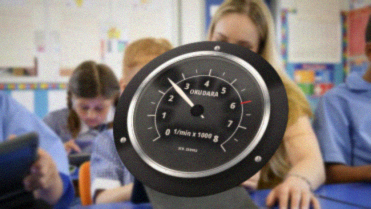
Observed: 2500 rpm
